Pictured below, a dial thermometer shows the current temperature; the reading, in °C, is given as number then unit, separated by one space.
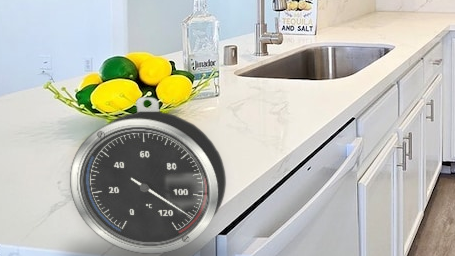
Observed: 110 °C
